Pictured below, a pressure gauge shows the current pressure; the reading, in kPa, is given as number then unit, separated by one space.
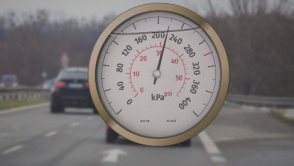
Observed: 220 kPa
